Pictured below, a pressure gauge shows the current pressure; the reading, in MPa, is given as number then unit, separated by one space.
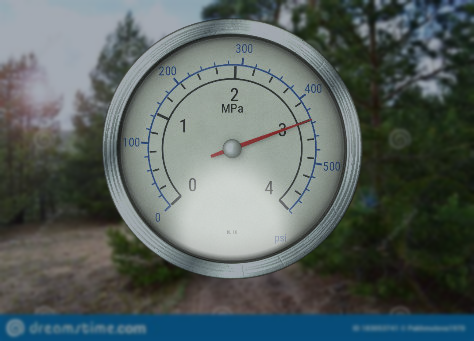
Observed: 3 MPa
